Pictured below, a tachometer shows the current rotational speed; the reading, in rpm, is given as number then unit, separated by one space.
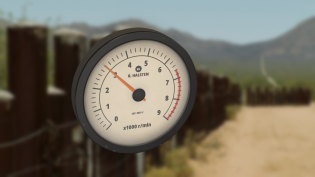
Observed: 3000 rpm
